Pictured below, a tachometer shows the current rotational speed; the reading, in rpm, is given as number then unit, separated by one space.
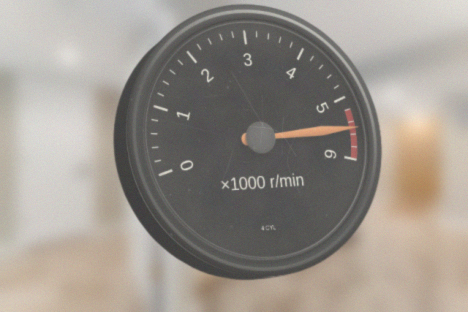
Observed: 5500 rpm
